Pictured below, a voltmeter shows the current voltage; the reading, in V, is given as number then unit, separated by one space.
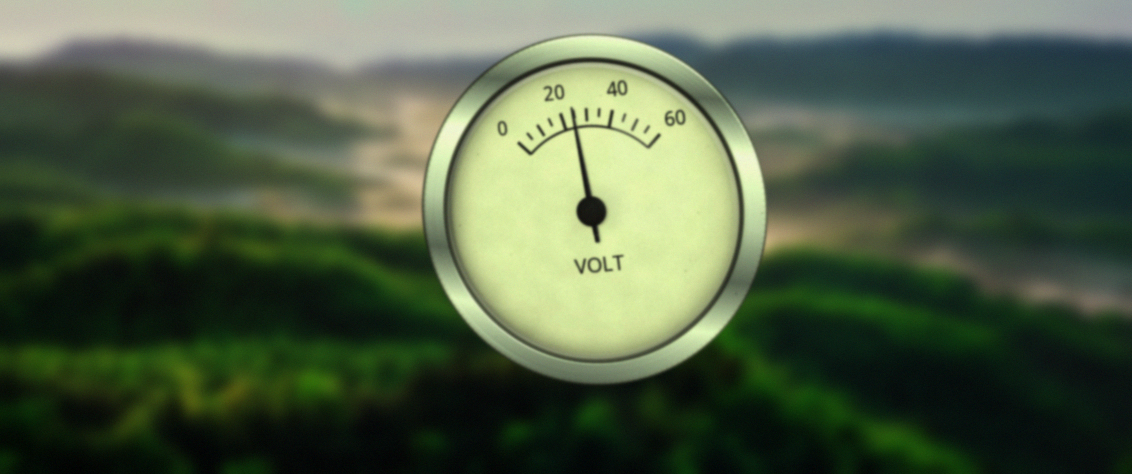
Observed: 25 V
